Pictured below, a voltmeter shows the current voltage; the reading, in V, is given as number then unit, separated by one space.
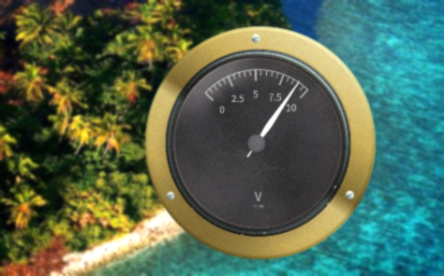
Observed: 9 V
